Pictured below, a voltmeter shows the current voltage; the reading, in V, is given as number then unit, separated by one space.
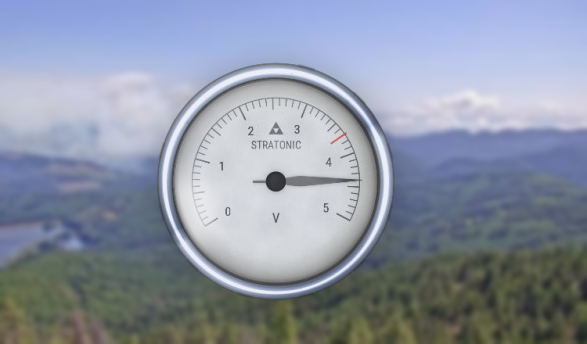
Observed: 4.4 V
